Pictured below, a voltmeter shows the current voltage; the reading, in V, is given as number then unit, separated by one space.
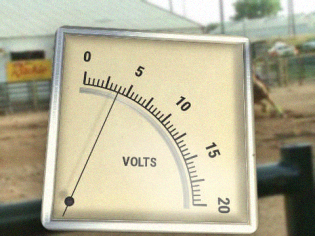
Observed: 4 V
